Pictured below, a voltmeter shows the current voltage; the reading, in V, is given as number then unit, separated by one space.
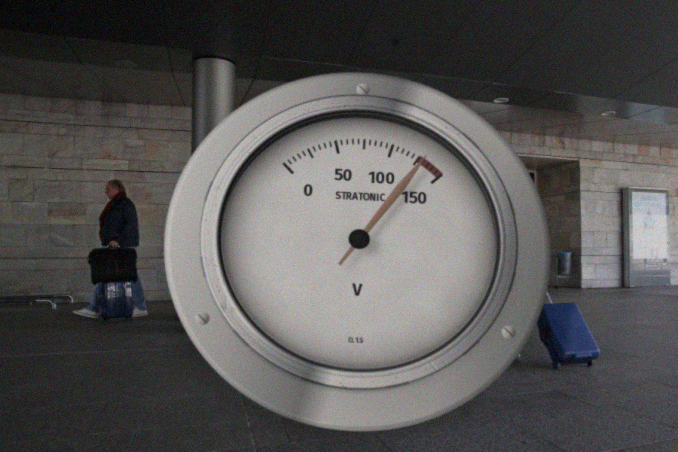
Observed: 130 V
